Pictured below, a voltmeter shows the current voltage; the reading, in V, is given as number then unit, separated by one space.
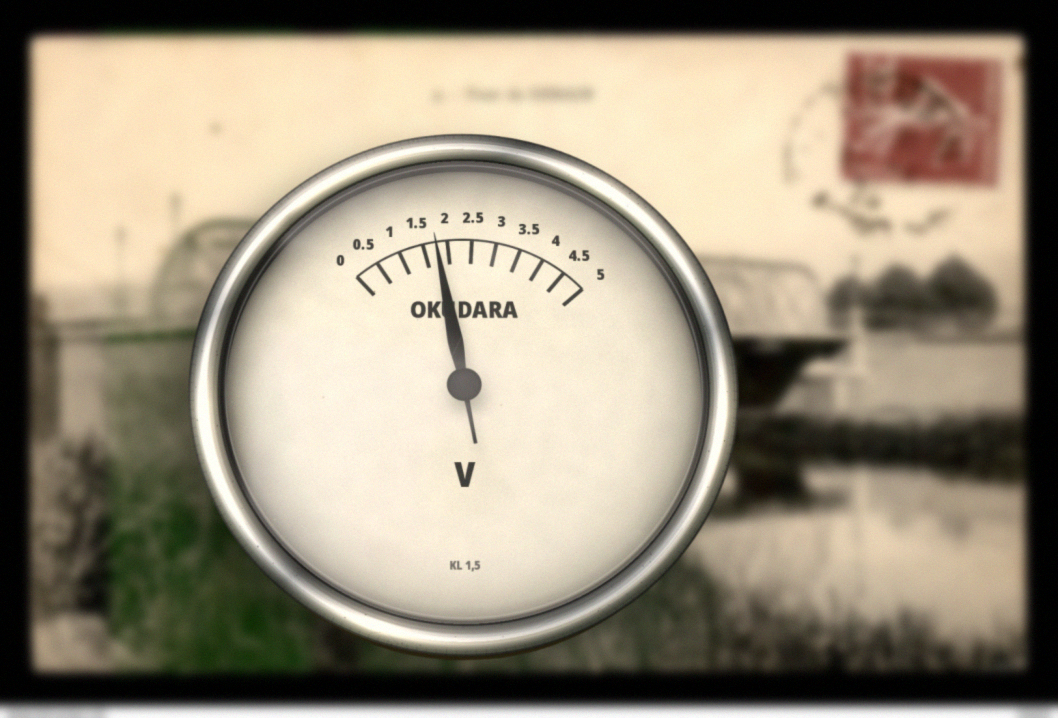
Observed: 1.75 V
